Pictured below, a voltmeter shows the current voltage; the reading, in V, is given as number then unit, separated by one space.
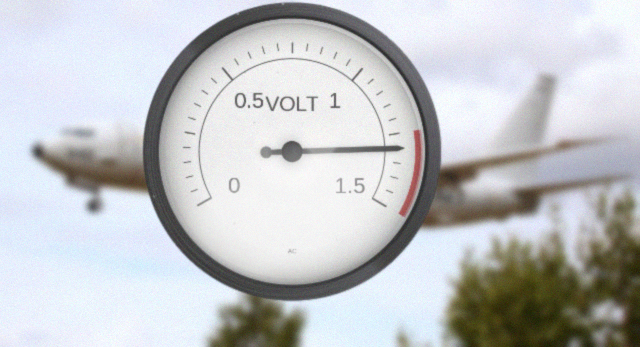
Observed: 1.3 V
